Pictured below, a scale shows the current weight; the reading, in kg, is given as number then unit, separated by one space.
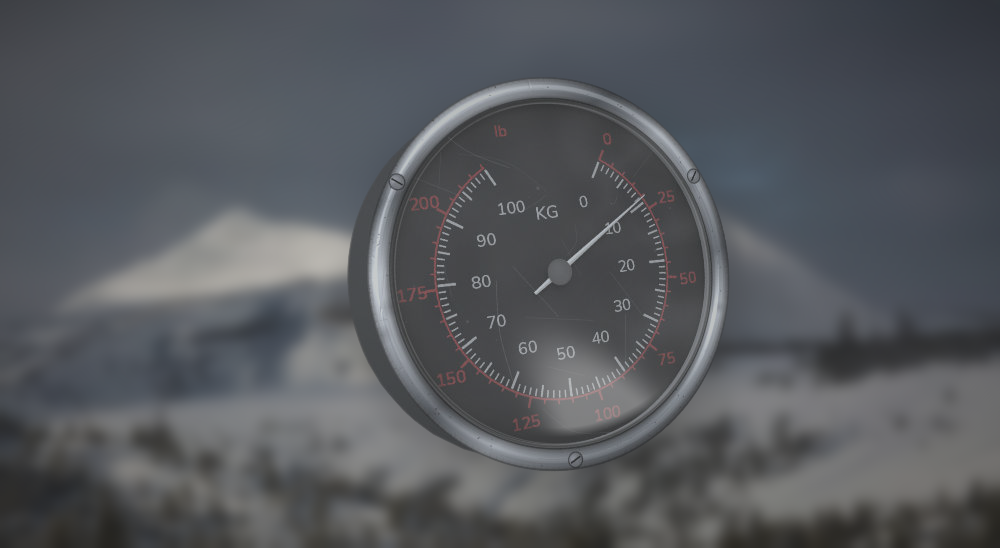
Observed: 9 kg
